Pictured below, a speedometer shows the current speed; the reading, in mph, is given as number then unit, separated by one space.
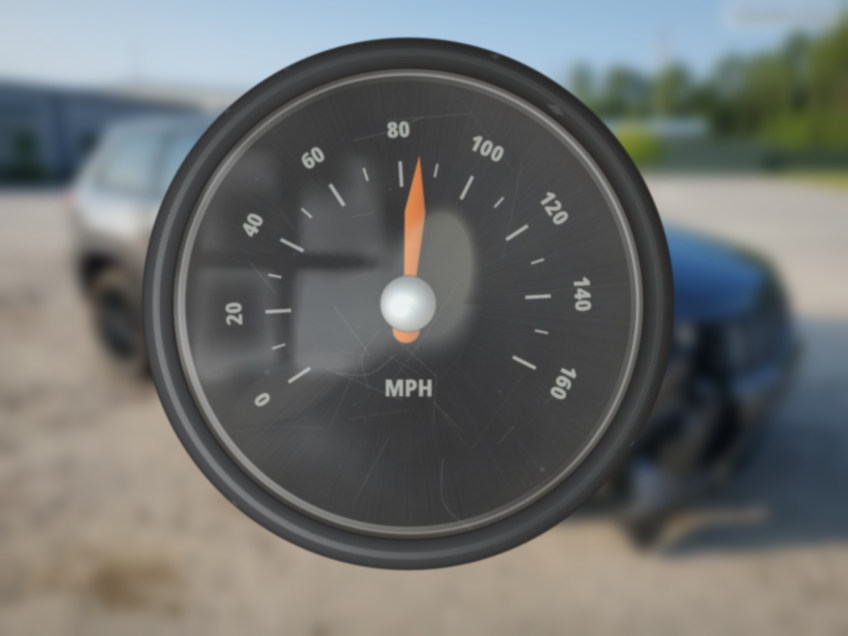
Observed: 85 mph
